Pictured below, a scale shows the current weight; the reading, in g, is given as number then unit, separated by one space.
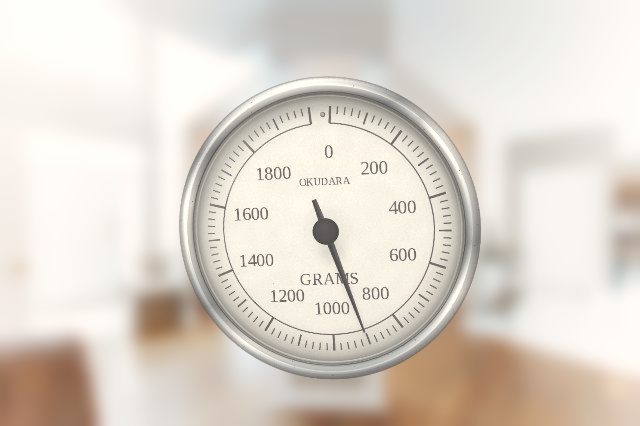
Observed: 900 g
